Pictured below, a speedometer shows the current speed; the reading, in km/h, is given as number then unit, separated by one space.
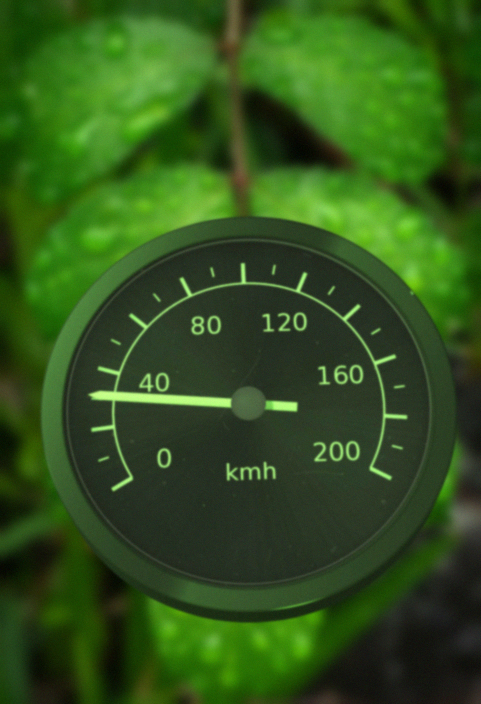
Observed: 30 km/h
